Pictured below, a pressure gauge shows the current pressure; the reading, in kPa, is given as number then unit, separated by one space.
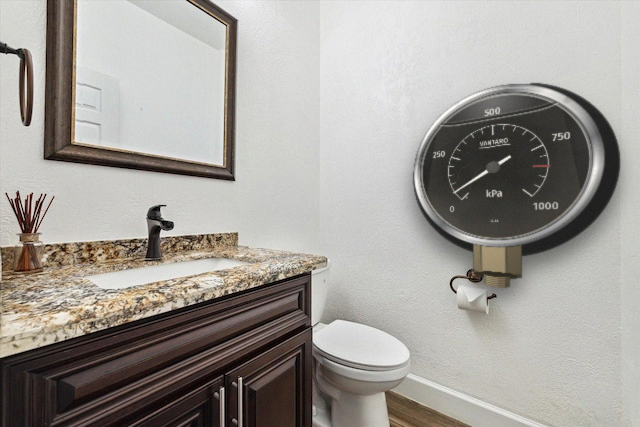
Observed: 50 kPa
